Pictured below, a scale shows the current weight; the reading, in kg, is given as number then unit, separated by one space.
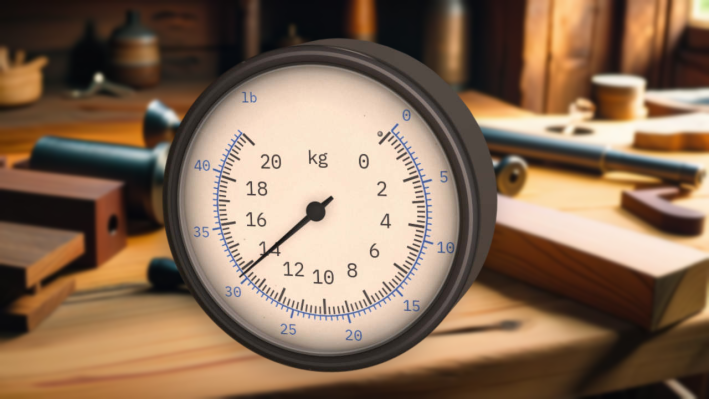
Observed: 13.8 kg
